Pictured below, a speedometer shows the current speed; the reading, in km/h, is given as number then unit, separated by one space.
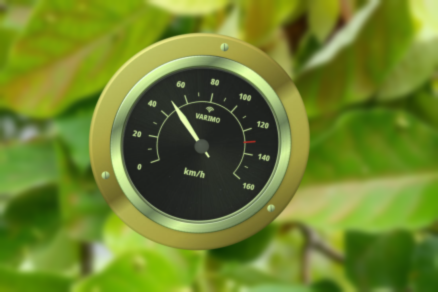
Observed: 50 km/h
